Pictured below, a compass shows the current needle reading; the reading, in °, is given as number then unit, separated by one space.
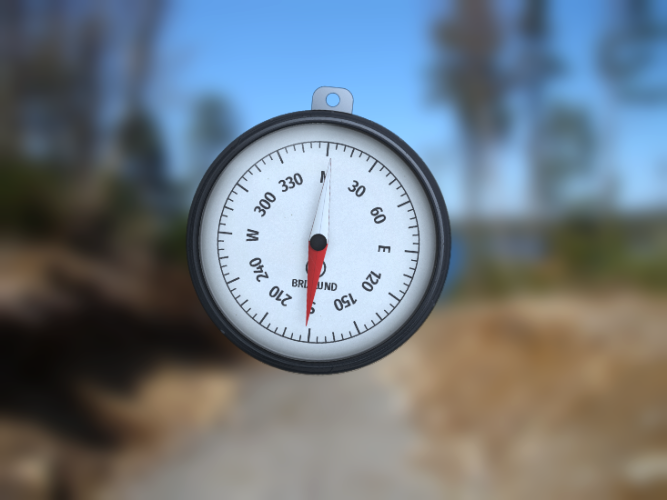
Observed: 182.5 °
